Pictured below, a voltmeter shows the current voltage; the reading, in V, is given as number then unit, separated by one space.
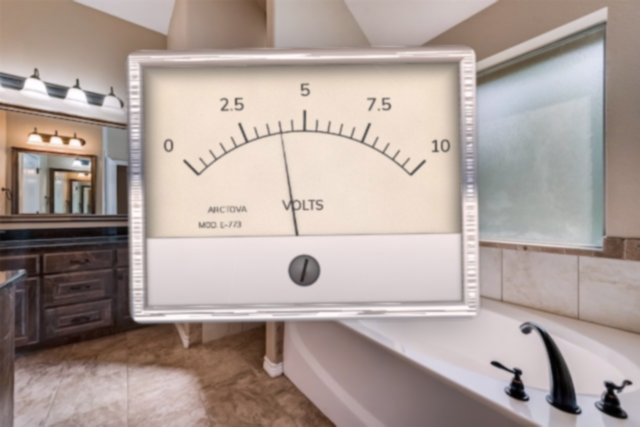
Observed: 4 V
